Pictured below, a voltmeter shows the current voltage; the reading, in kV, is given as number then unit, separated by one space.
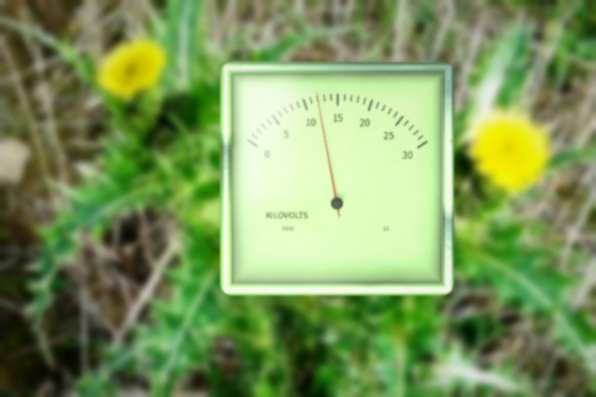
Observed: 12 kV
